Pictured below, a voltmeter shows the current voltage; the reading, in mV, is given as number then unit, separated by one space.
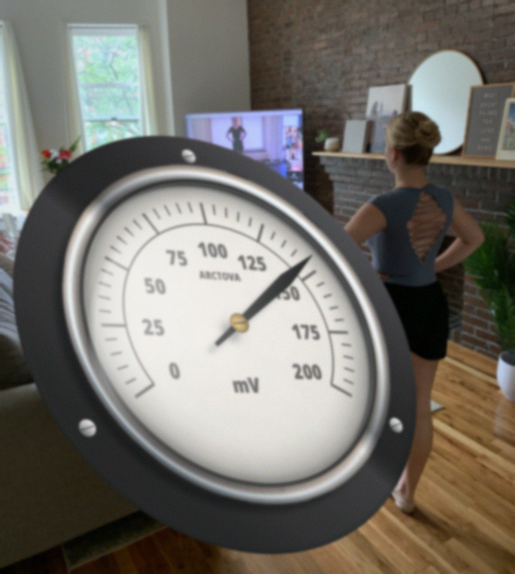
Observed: 145 mV
